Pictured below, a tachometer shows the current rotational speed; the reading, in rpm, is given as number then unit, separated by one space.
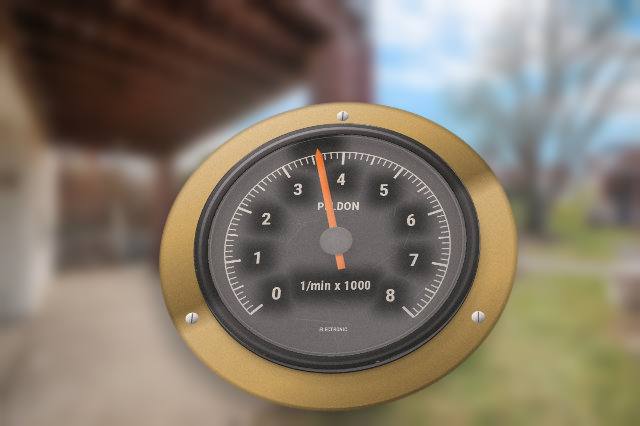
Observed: 3600 rpm
